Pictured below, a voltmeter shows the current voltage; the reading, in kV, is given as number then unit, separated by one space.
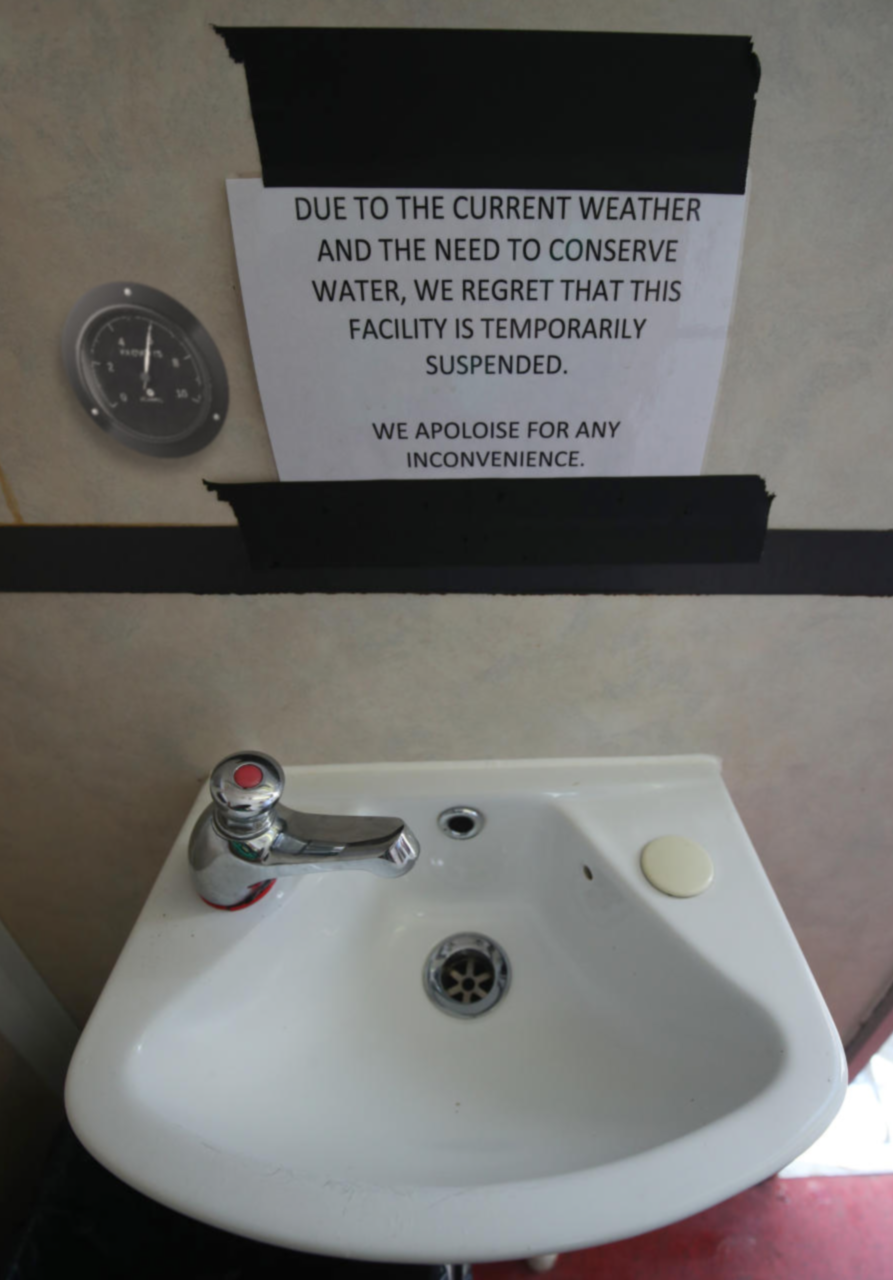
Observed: 6 kV
